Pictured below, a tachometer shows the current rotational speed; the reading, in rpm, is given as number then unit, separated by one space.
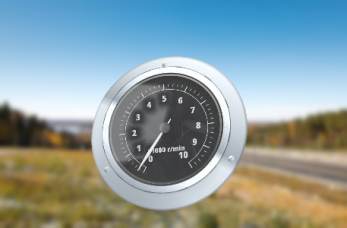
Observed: 200 rpm
